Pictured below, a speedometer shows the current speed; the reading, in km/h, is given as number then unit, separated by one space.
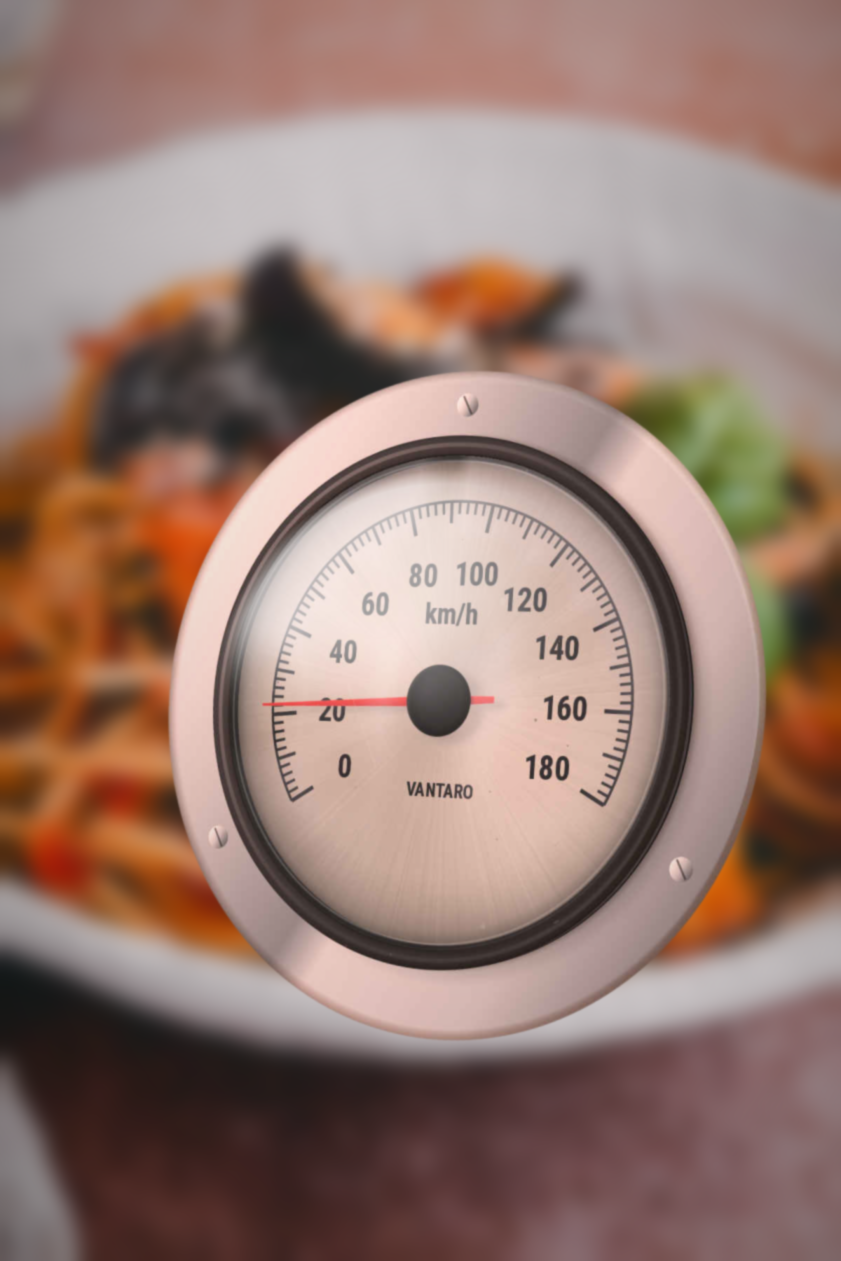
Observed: 22 km/h
